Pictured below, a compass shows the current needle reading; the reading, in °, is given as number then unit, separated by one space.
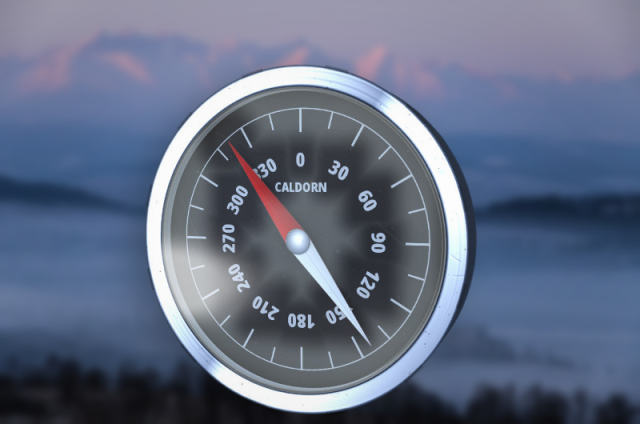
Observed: 322.5 °
